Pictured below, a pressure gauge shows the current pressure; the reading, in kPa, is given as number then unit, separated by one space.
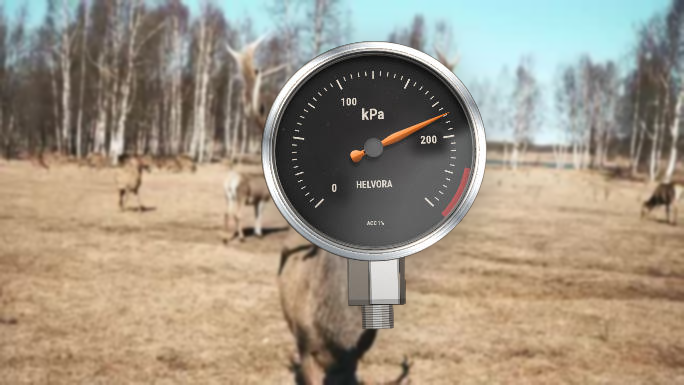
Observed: 185 kPa
